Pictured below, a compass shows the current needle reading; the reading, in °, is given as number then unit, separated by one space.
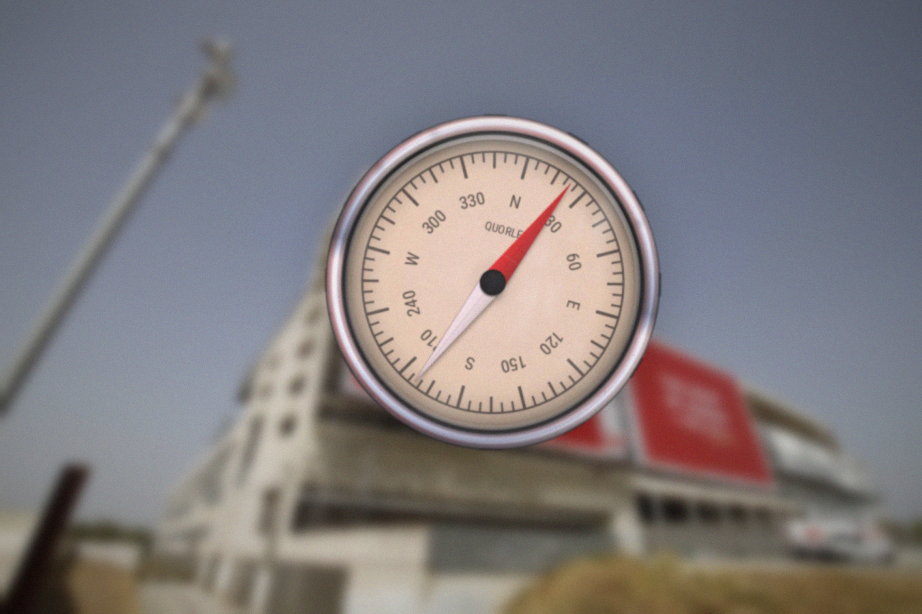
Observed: 22.5 °
